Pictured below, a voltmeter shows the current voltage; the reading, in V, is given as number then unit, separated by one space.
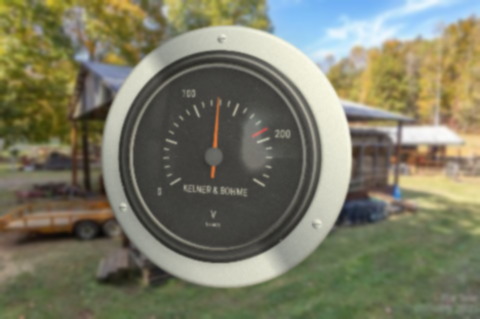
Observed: 130 V
